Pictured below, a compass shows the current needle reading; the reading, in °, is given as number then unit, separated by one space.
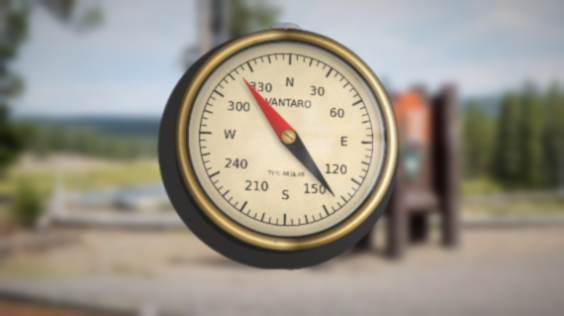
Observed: 320 °
